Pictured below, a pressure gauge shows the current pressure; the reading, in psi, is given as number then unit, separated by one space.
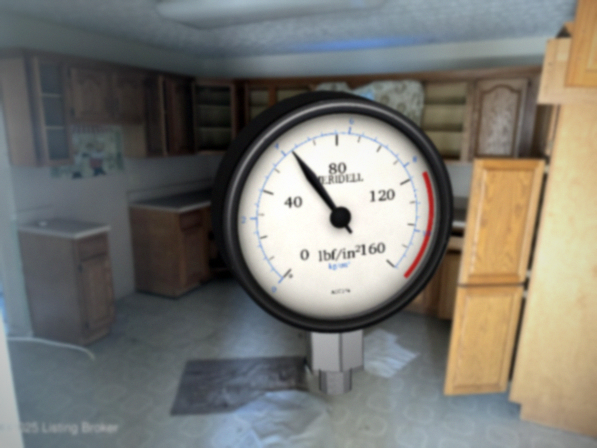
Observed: 60 psi
